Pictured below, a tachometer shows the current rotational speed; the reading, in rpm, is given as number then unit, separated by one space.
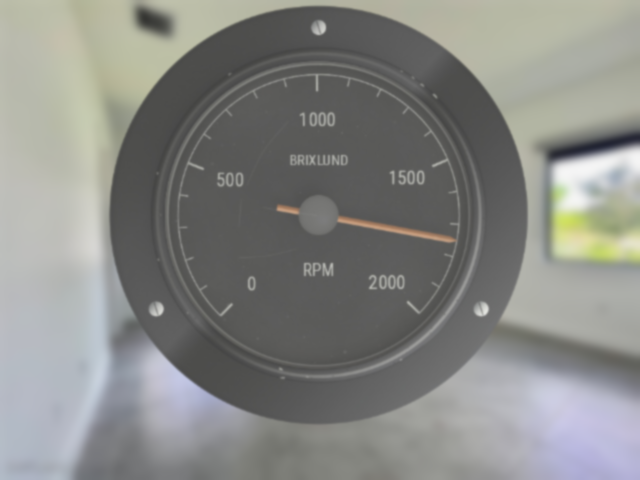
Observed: 1750 rpm
